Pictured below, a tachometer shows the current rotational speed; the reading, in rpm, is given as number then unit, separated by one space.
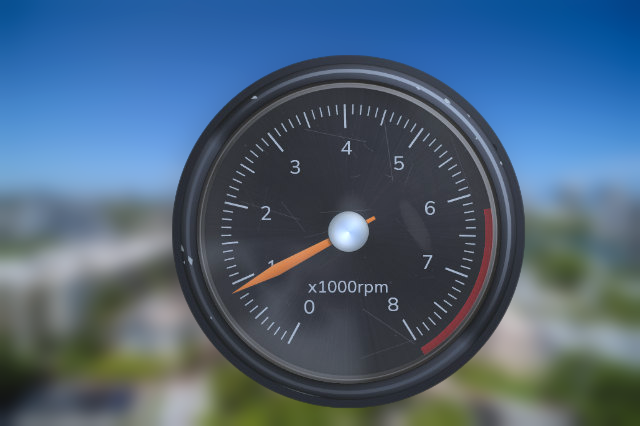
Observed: 900 rpm
